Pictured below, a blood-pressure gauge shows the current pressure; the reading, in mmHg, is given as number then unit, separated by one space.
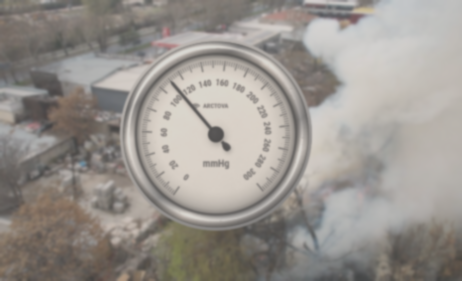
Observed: 110 mmHg
